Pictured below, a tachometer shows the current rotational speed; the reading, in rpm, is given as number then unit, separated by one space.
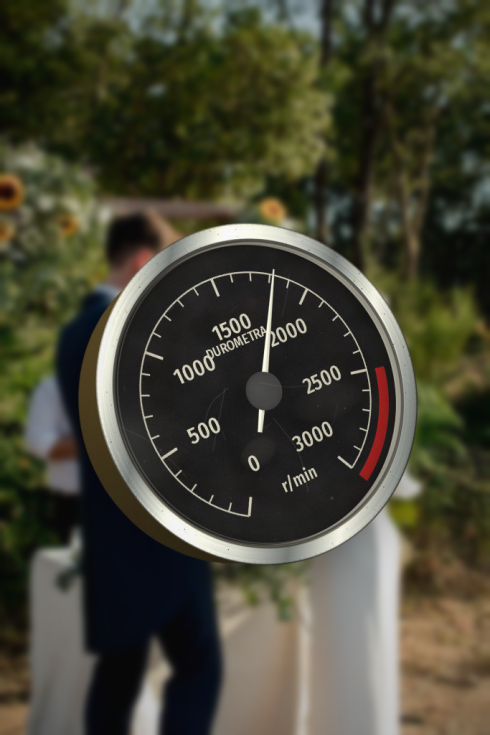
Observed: 1800 rpm
